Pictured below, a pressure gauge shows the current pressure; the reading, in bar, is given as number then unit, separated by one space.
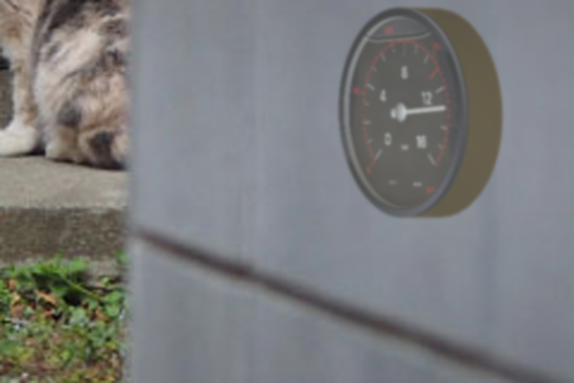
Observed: 13 bar
